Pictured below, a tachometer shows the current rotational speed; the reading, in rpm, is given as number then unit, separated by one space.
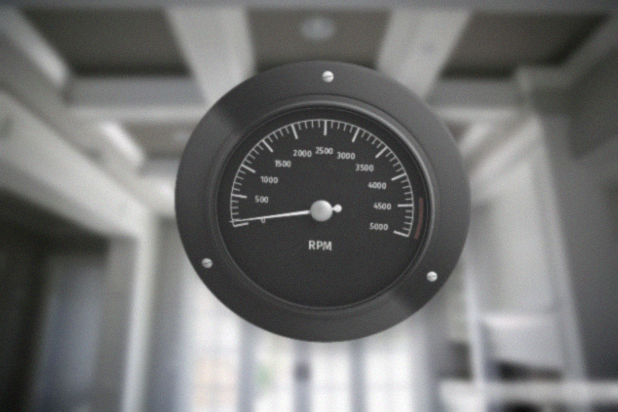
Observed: 100 rpm
